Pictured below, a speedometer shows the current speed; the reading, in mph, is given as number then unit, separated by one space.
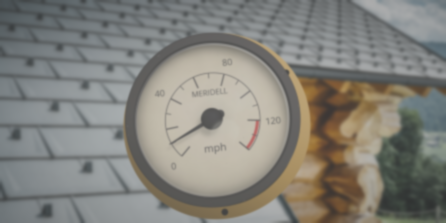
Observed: 10 mph
